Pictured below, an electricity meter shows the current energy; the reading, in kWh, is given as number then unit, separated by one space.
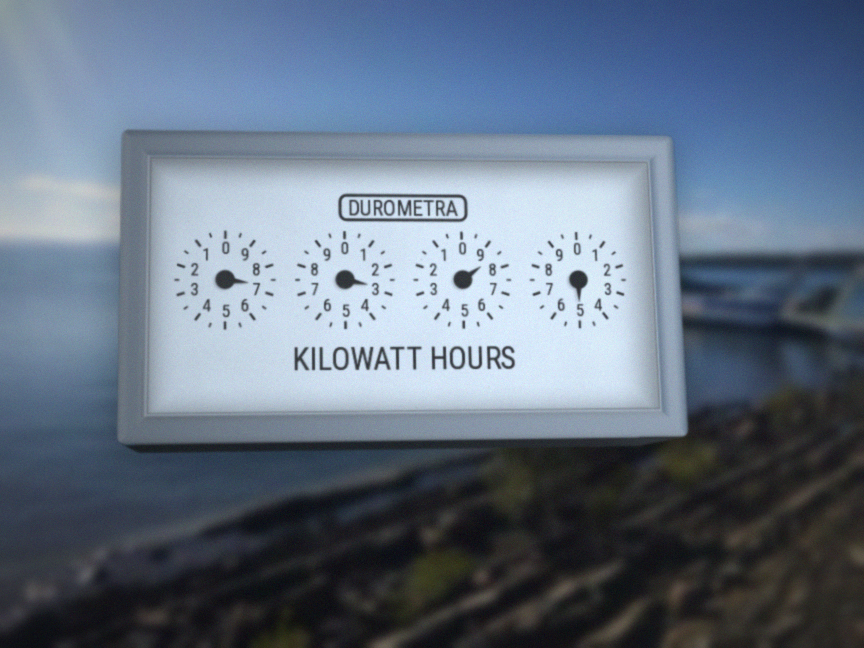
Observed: 7285 kWh
